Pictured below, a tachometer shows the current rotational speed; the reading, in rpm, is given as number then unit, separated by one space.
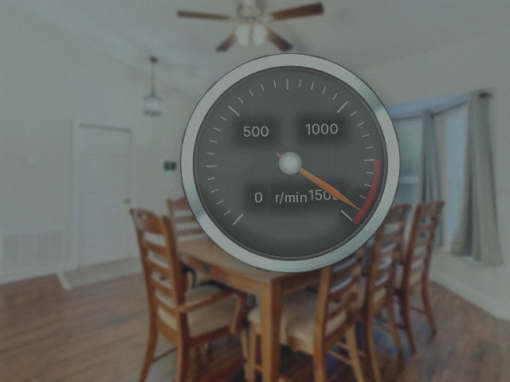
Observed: 1450 rpm
